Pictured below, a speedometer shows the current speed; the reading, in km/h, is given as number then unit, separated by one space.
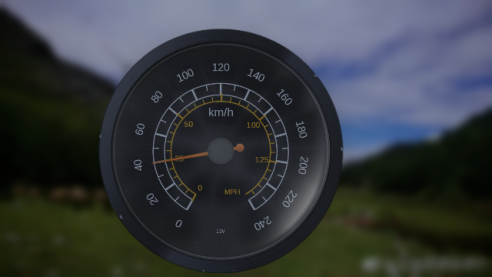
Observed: 40 km/h
